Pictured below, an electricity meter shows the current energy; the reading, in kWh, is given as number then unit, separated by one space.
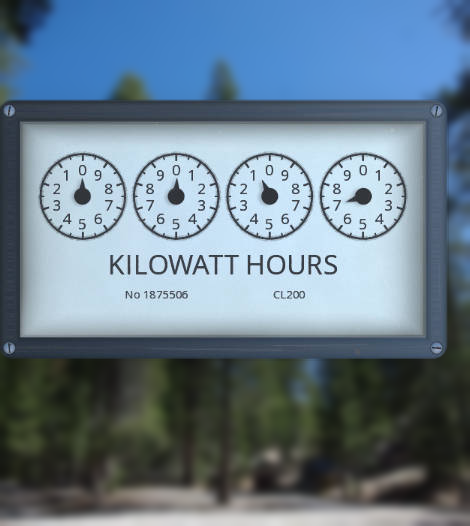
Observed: 7 kWh
